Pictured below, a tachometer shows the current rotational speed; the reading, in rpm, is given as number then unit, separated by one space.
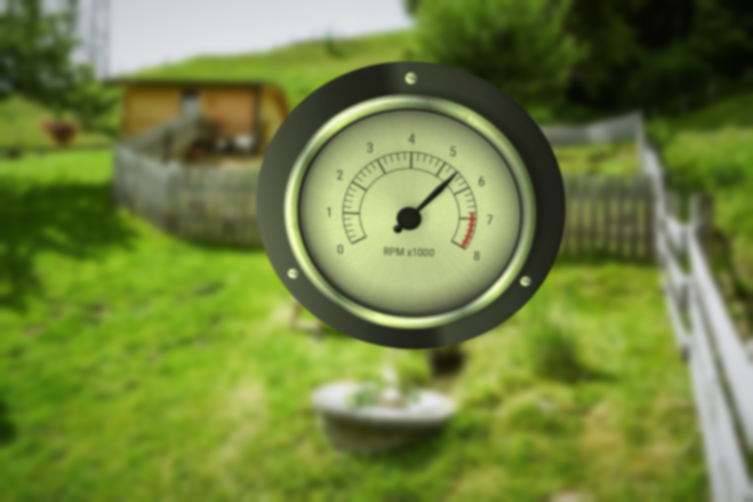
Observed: 5400 rpm
